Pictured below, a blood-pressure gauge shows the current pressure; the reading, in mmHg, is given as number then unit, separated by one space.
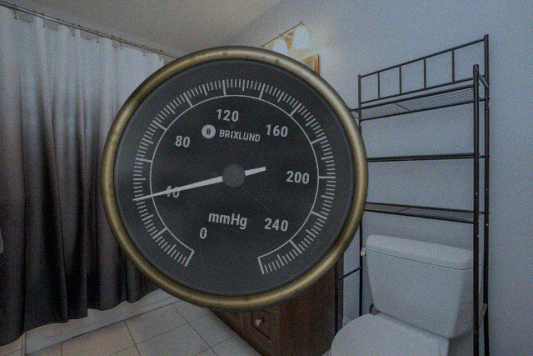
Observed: 40 mmHg
